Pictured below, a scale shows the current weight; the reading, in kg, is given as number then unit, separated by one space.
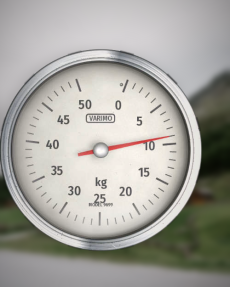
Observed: 9 kg
